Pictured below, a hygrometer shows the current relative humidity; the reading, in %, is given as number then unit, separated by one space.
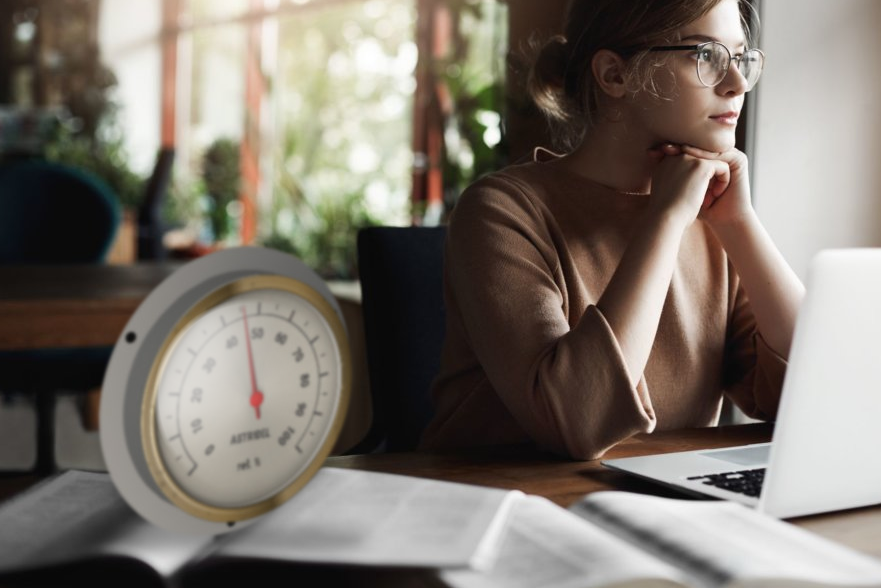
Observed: 45 %
